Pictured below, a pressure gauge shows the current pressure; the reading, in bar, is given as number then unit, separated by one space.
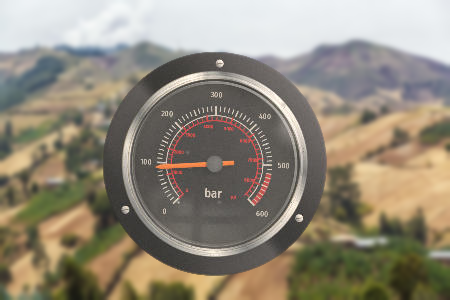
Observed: 90 bar
